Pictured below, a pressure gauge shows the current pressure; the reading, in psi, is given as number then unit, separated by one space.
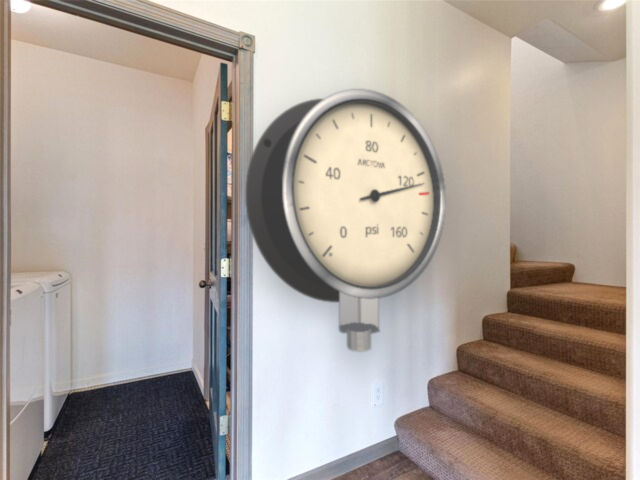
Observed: 125 psi
